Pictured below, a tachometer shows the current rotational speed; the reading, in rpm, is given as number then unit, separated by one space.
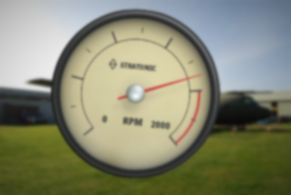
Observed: 1500 rpm
